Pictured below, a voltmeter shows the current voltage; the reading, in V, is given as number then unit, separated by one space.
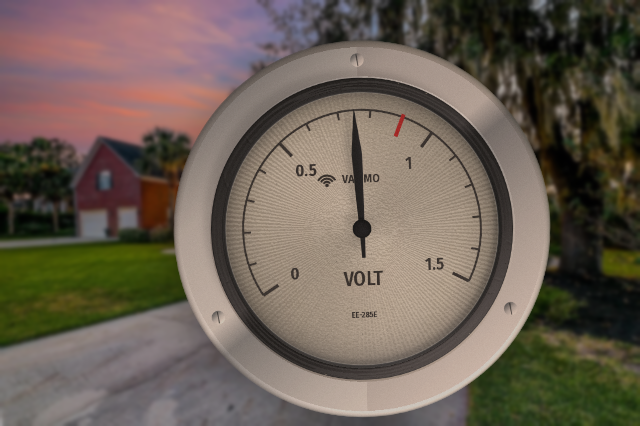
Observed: 0.75 V
